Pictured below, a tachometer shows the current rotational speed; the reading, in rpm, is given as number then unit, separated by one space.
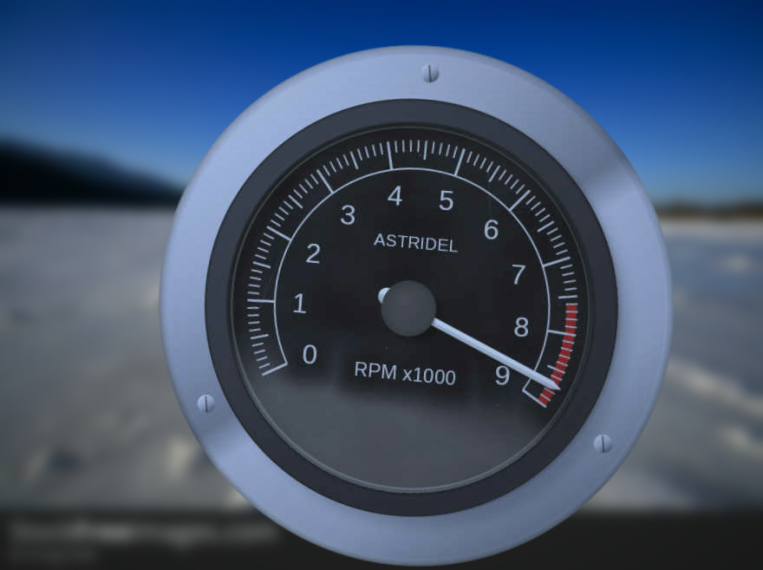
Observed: 8700 rpm
